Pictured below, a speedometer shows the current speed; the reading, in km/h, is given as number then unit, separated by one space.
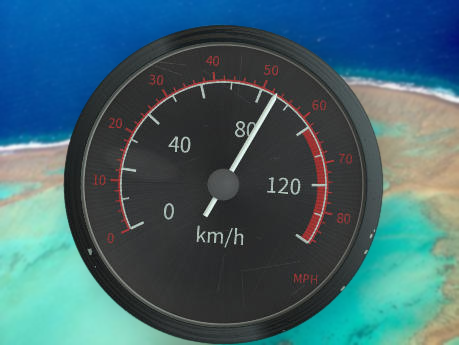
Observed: 85 km/h
